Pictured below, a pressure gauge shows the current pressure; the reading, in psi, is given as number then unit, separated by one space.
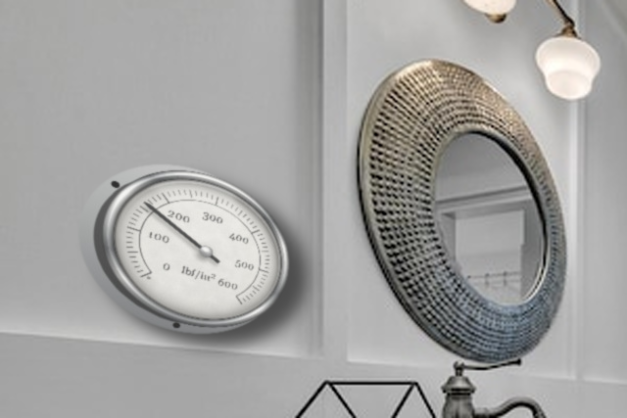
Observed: 160 psi
